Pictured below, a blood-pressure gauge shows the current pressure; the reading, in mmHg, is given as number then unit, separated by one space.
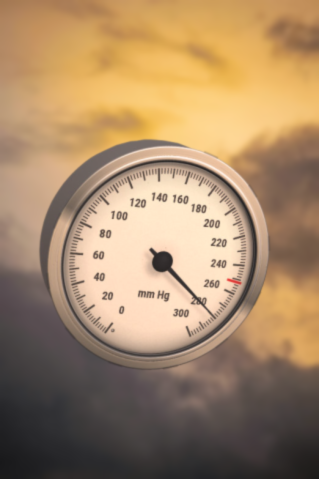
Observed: 280 mmHg
